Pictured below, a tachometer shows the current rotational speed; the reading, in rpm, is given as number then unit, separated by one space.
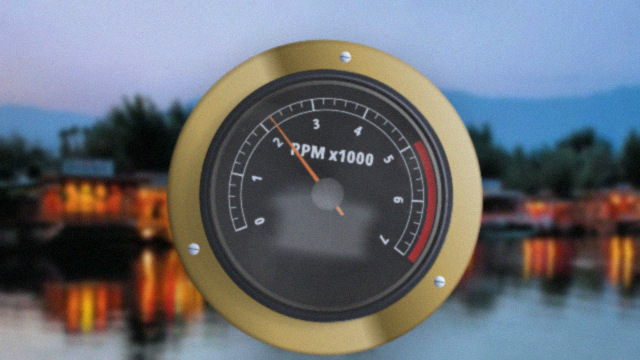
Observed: 2200 rpm
